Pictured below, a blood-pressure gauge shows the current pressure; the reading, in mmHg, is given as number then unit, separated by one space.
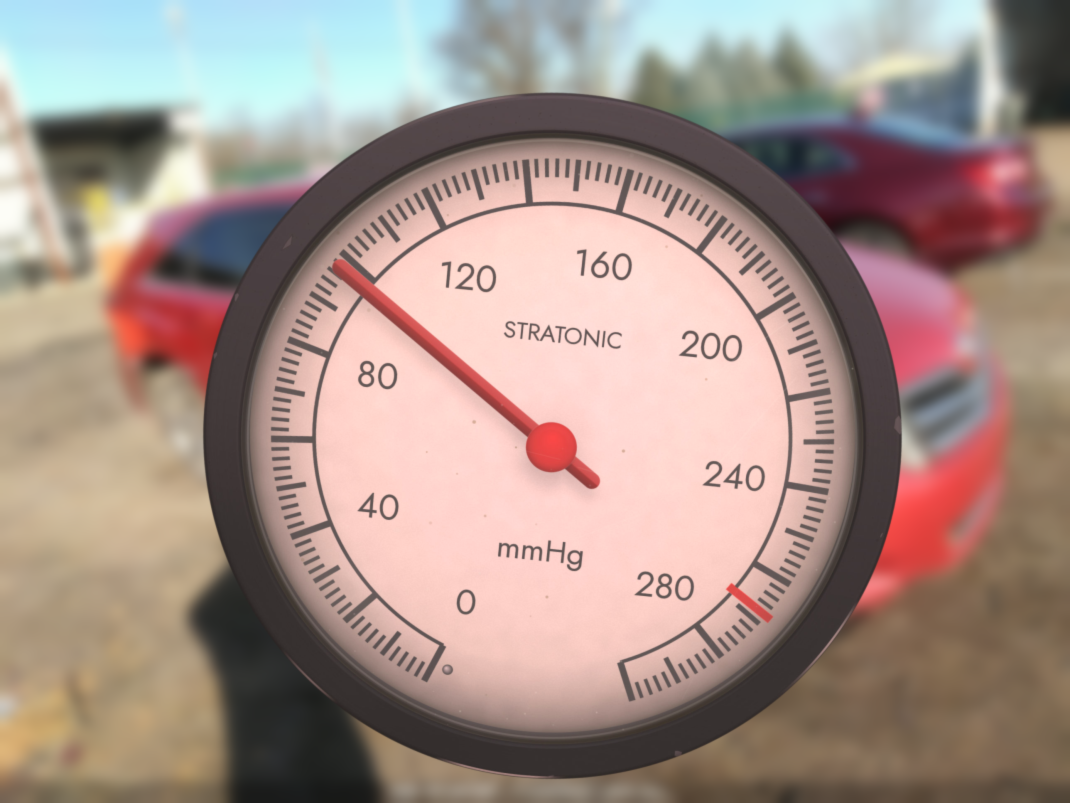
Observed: 98 mmHg
